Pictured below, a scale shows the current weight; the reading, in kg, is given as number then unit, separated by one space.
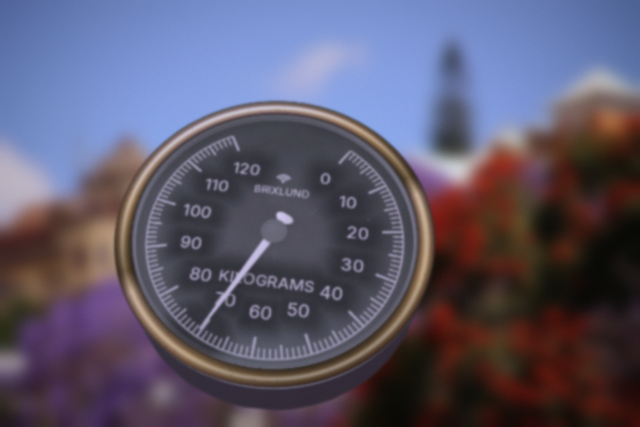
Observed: 70 kg
